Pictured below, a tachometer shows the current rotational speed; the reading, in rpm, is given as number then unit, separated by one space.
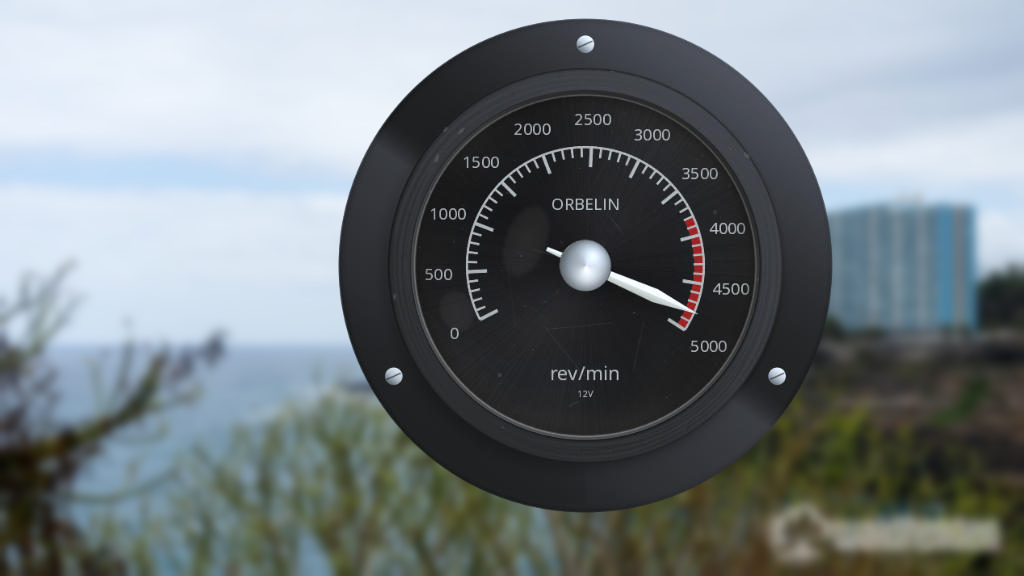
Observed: 4800 rpm
